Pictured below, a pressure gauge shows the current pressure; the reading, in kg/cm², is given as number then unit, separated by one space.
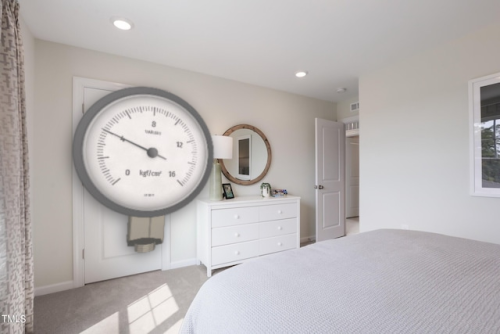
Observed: 4 kg/cm²
